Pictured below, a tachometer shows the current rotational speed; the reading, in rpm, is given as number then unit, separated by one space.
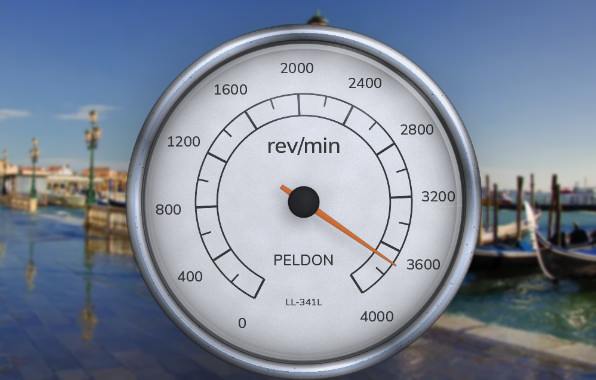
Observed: 3700 rpm
